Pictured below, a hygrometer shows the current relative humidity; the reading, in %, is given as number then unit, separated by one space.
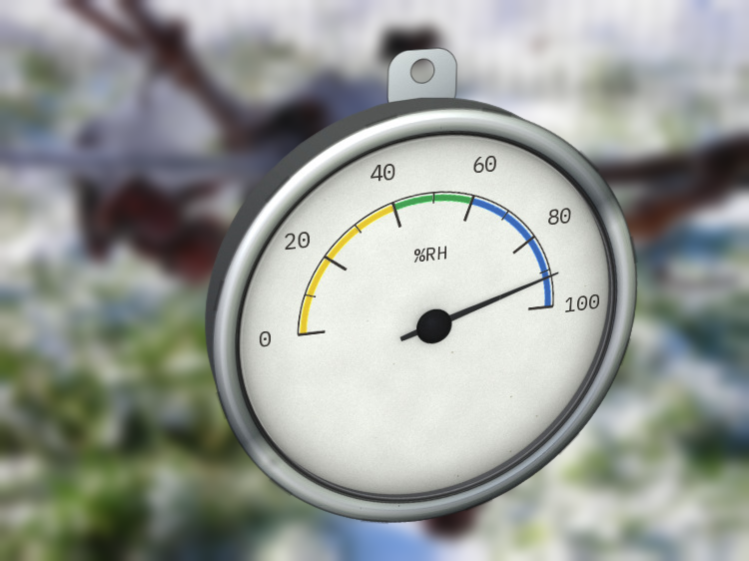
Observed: 90 %
